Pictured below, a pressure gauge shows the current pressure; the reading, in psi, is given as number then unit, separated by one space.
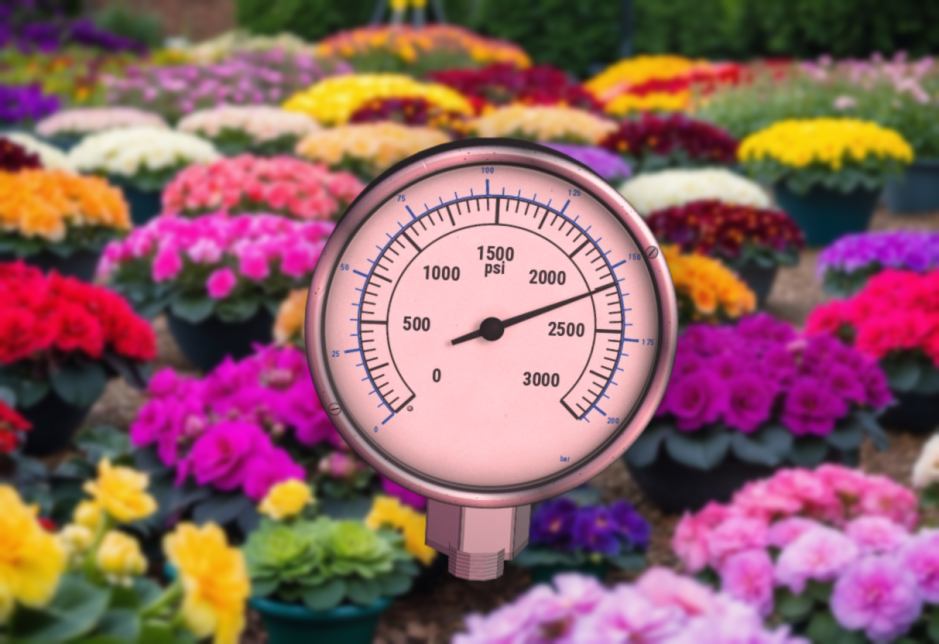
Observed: 2250 psi
